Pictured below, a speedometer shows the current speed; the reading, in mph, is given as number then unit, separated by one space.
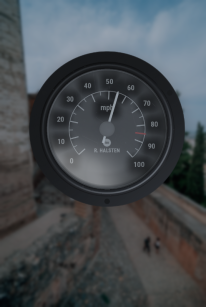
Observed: 55 mph
